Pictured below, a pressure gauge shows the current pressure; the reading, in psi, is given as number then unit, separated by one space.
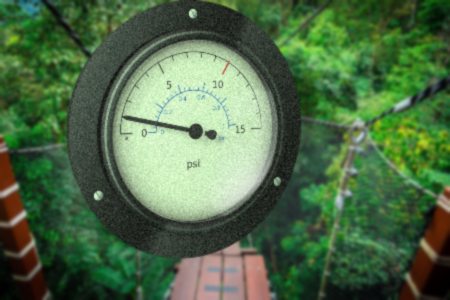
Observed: 1 psi
